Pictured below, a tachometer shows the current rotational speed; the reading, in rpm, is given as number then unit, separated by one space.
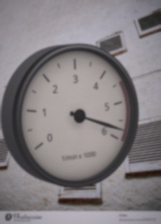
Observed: 5750 rpm
